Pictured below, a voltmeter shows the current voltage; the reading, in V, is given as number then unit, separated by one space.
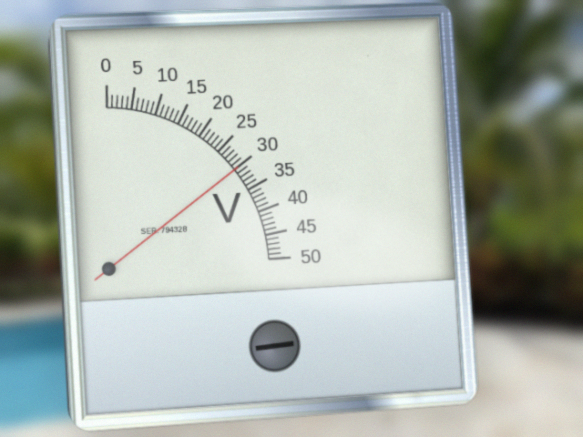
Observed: 30 V
